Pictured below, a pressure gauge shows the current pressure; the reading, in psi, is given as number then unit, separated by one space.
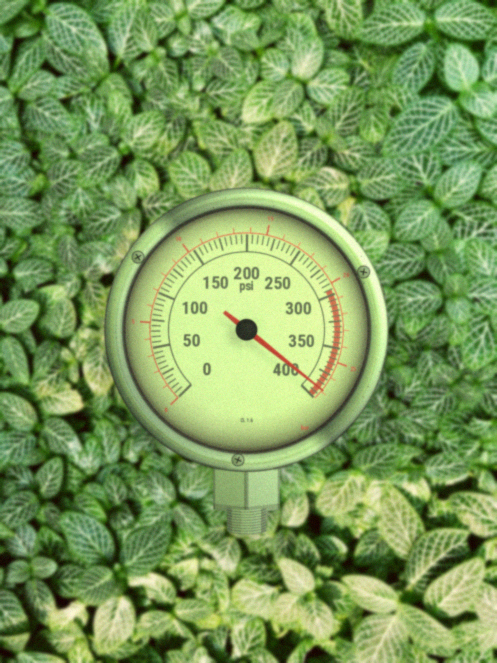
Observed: 390 psi
